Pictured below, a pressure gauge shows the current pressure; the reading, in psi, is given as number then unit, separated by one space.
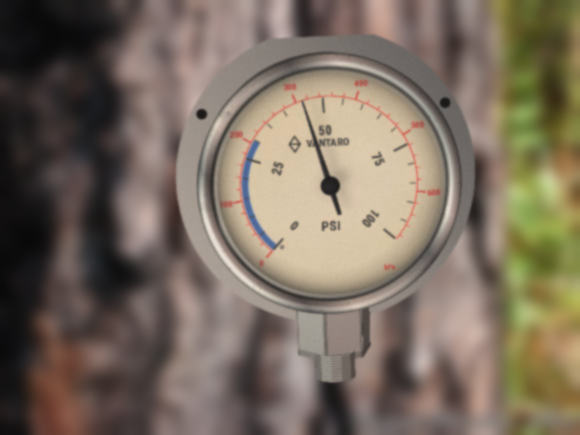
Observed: 45 psi
